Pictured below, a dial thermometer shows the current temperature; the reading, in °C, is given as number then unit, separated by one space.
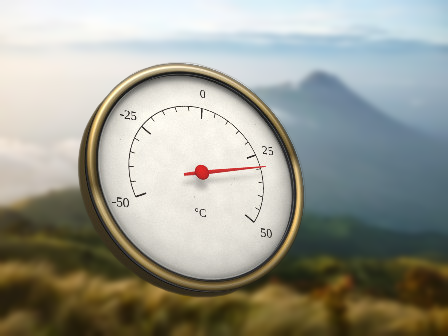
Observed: 30 °C
